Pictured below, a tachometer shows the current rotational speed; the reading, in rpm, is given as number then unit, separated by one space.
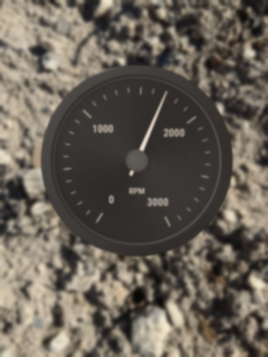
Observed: 1700 rpm
